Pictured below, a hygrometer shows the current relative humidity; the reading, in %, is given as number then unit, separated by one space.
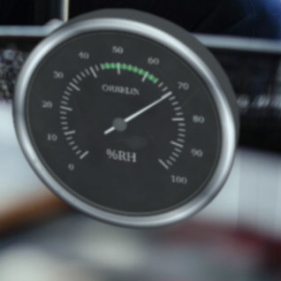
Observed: 70 %
